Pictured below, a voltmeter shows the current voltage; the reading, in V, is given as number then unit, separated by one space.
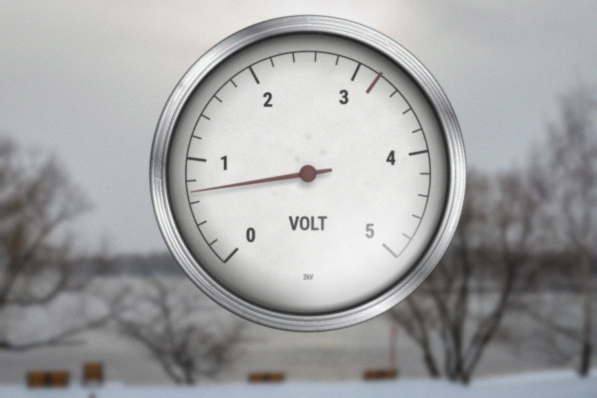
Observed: 0.7 V
